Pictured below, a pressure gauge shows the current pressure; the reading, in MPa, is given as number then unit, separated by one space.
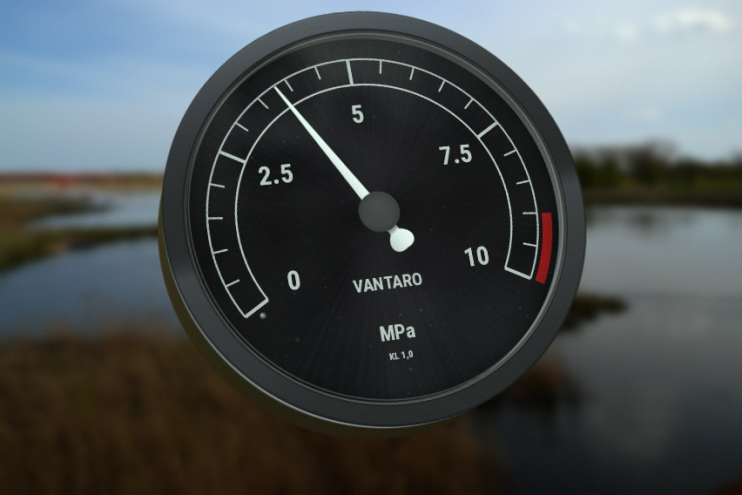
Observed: 3.75 MPa
